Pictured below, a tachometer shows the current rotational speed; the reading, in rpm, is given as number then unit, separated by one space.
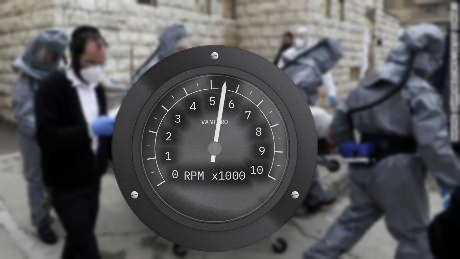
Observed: 5500 rpm
